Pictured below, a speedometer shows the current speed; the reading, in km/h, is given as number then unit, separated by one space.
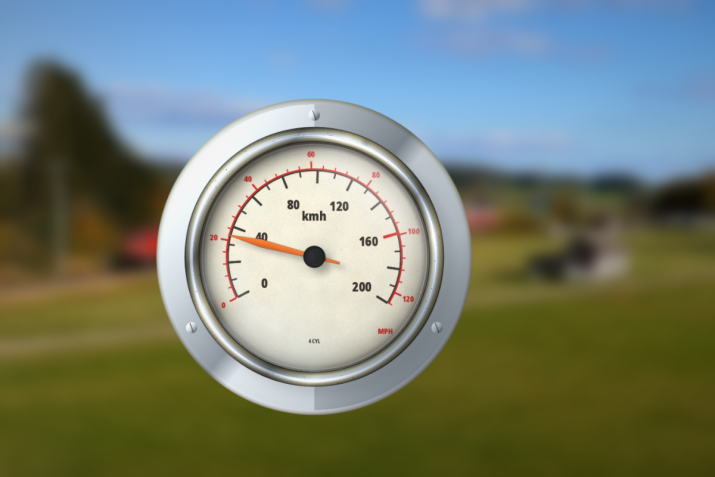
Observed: 35 km/h
